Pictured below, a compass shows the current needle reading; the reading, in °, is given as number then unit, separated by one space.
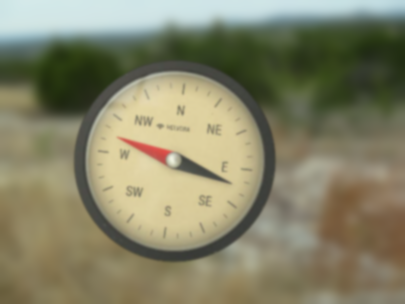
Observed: 285 °
